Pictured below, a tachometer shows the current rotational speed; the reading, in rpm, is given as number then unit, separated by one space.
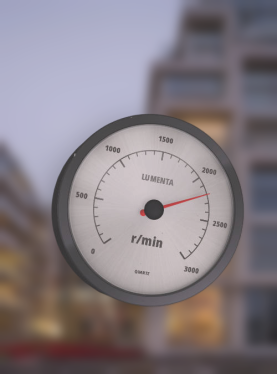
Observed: 2200 rpm
